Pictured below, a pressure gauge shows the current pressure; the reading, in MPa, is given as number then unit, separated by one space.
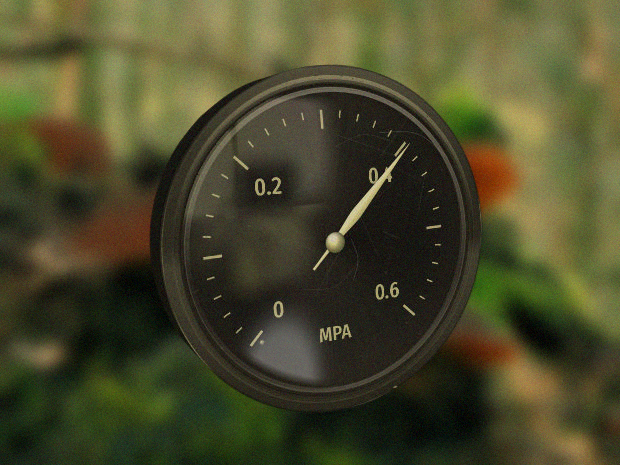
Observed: 0.4 MPa
